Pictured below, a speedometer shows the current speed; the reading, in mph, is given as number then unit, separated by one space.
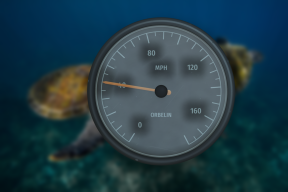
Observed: 40 mph
